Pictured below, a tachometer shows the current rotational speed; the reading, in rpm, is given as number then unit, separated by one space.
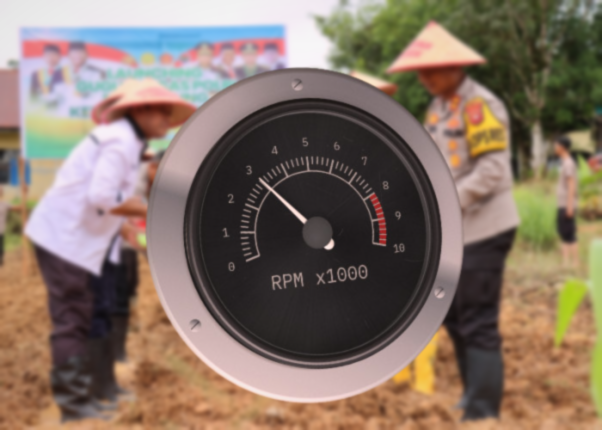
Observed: 3000 rpm
